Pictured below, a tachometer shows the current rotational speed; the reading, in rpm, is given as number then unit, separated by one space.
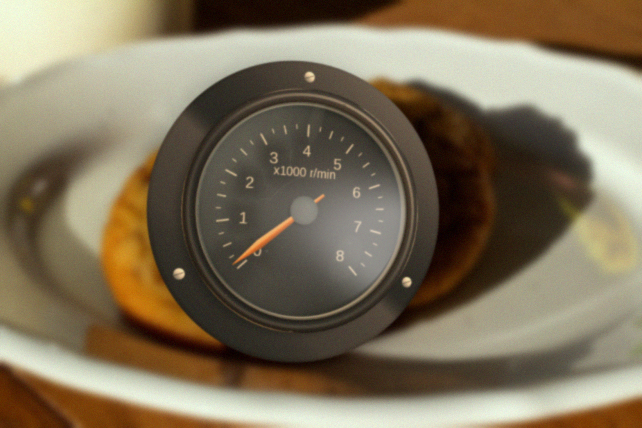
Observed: 125 rpm
